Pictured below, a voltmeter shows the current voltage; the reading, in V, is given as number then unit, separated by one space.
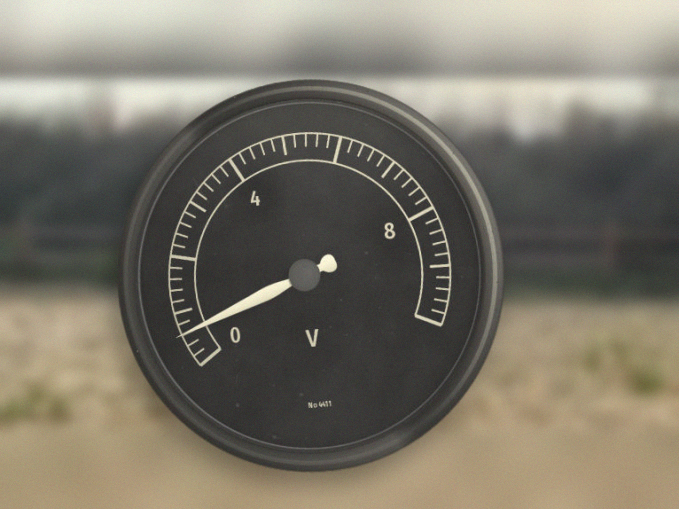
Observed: 0.6 V
